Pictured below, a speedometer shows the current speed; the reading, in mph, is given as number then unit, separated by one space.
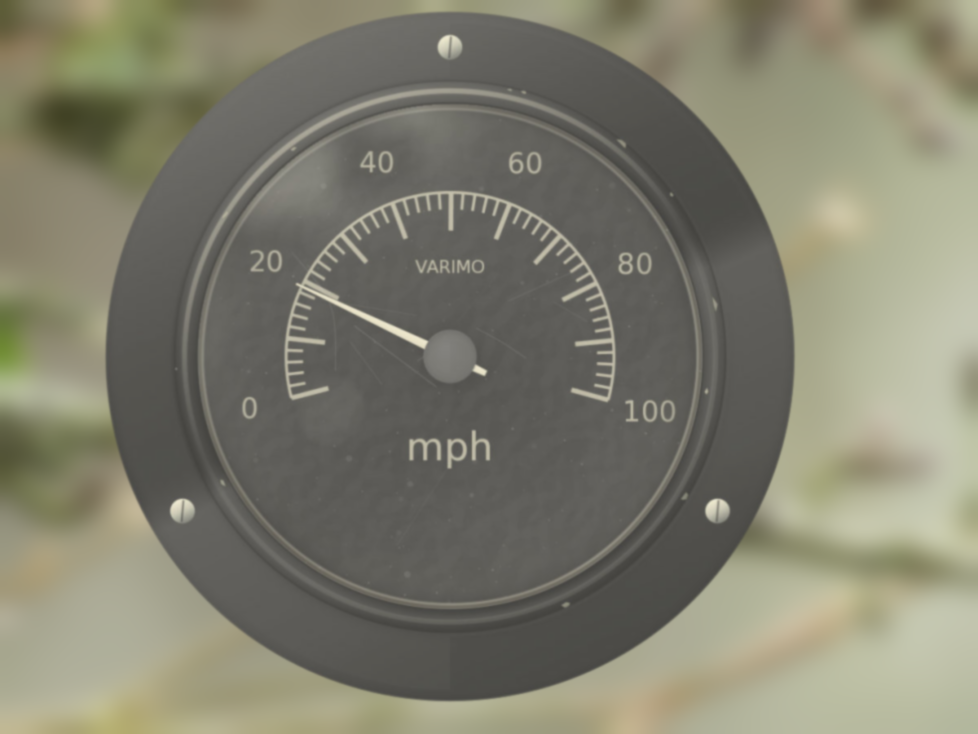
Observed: 19 mph
